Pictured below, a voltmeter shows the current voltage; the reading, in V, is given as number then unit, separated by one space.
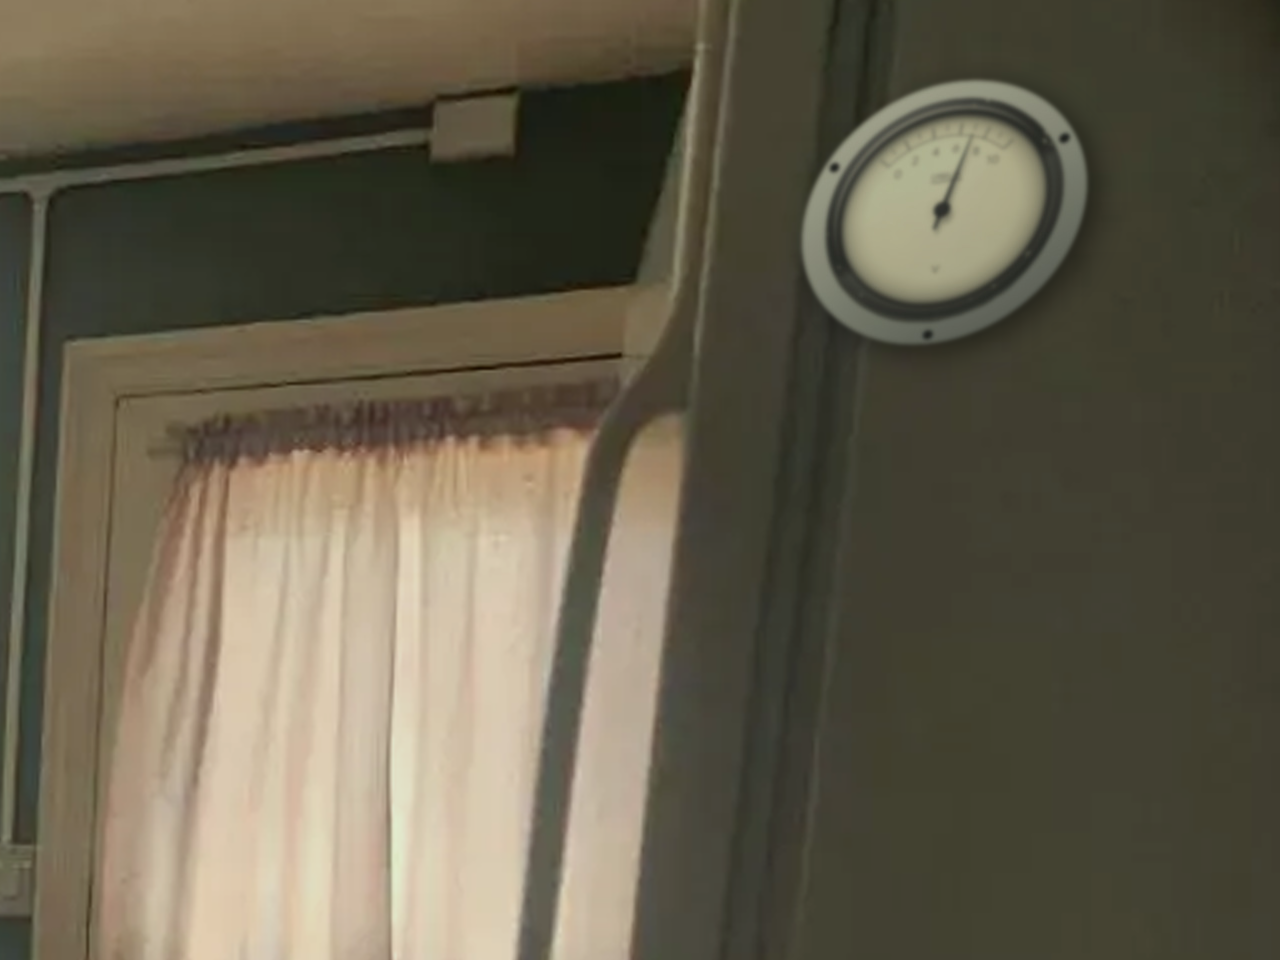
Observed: 7 V
